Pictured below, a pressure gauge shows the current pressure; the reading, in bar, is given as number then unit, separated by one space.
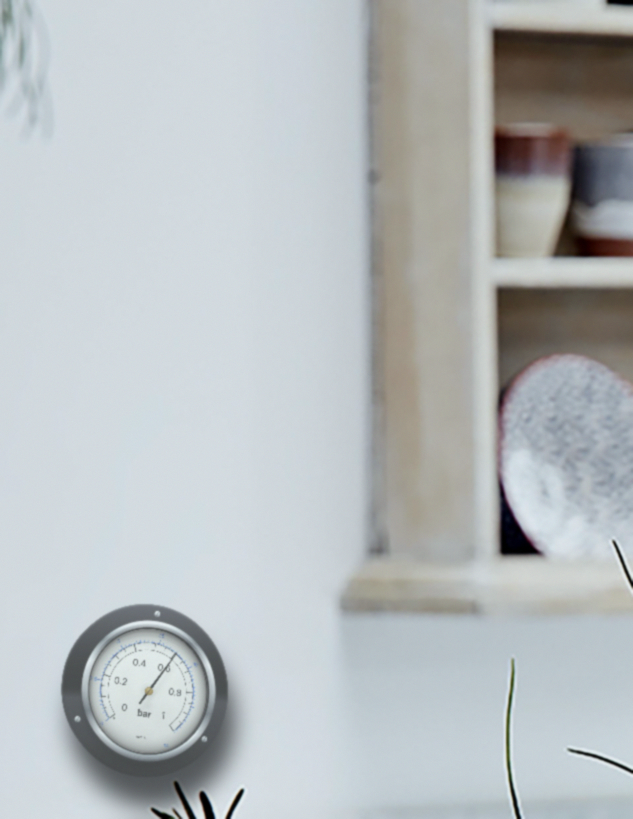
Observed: 0.6 bar
